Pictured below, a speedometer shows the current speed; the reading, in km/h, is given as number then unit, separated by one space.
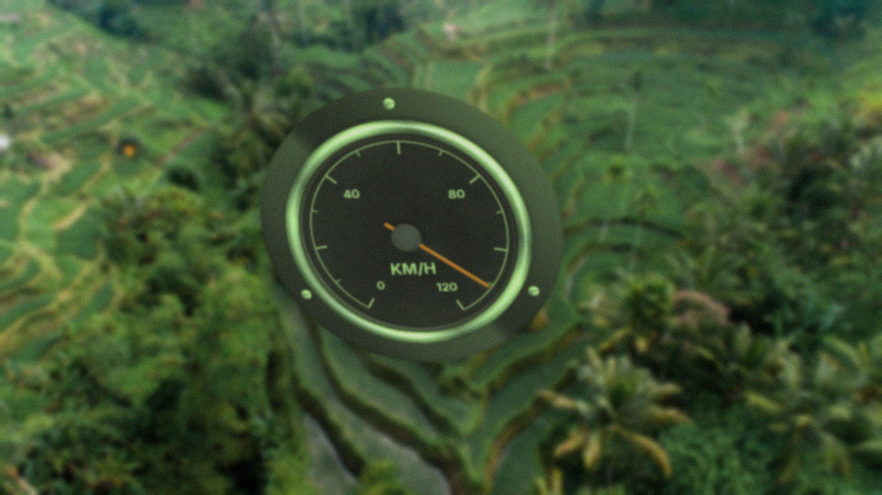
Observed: 110 km/h
